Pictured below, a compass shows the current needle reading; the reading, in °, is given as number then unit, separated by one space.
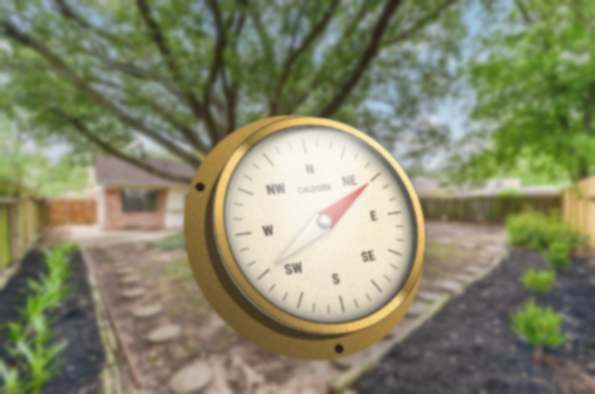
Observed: 60 °
